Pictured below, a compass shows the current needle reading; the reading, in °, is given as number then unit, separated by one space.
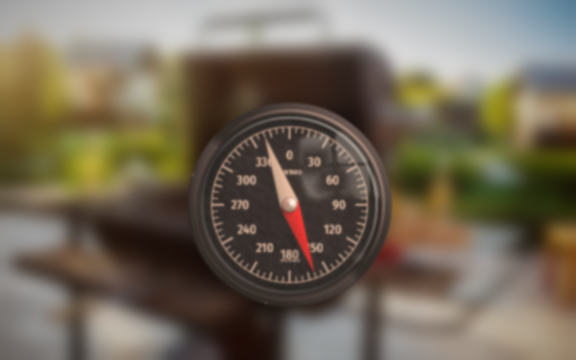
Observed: 160 °
